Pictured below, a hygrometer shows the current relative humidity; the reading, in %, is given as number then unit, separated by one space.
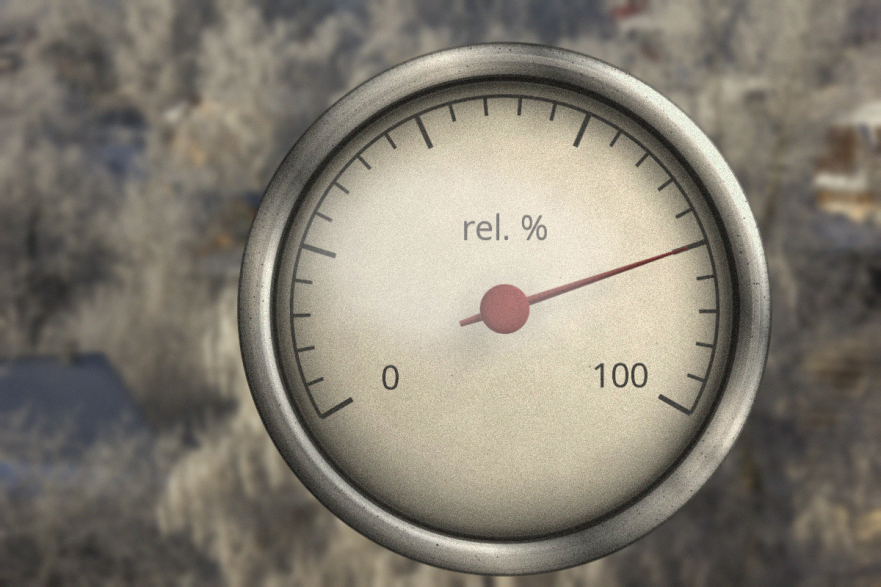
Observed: 80 %
